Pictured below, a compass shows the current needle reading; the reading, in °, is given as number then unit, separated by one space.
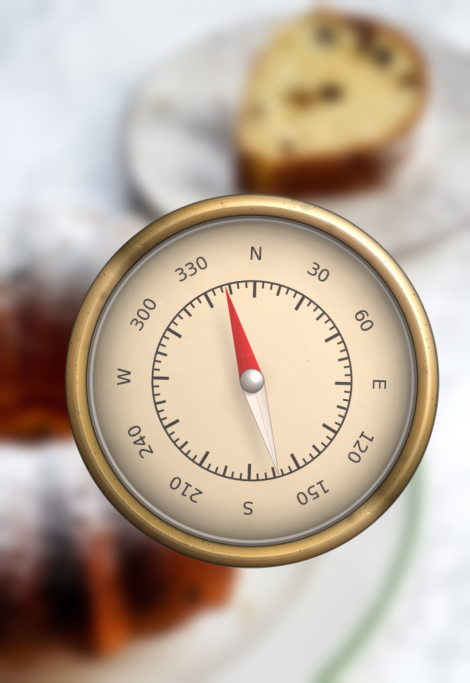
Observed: 342.5 °
